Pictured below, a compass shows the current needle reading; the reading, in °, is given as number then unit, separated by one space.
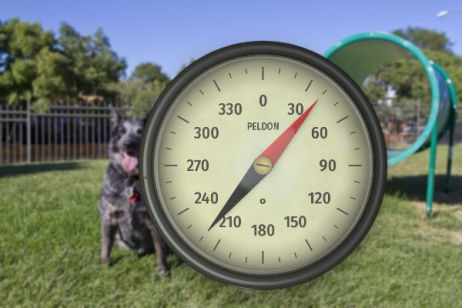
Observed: 40 °
